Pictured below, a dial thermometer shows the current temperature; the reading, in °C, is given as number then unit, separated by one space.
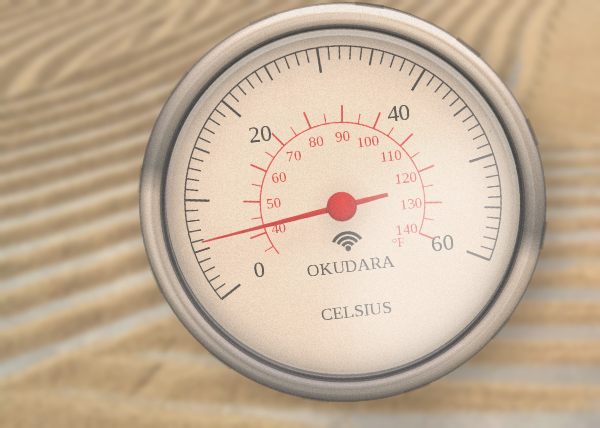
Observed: 6 °C
